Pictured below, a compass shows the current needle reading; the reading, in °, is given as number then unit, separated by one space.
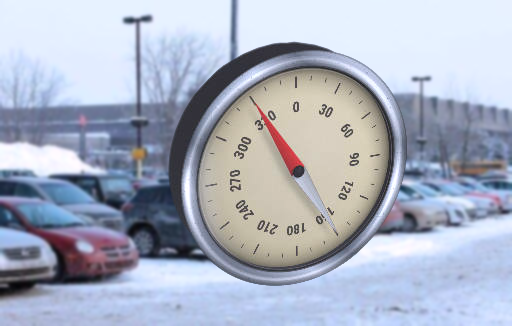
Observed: 330 °
